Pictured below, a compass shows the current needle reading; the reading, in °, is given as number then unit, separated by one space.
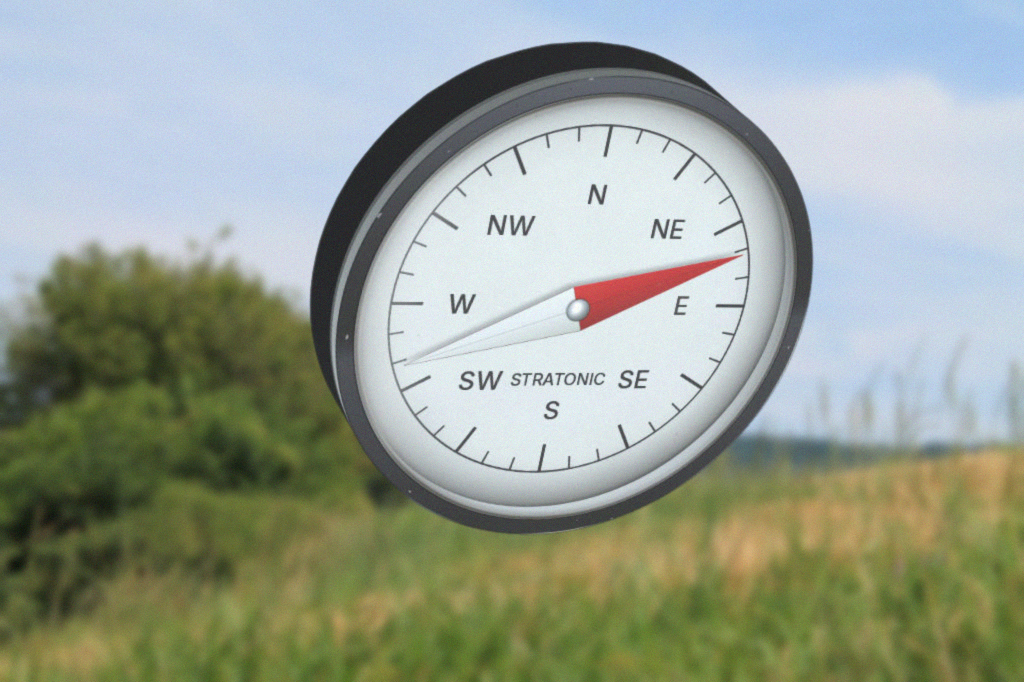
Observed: 70 °
